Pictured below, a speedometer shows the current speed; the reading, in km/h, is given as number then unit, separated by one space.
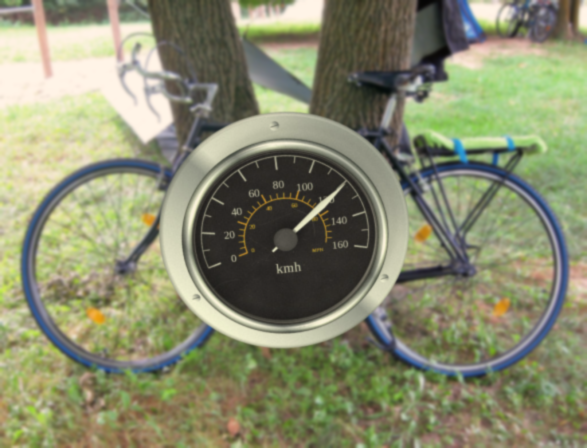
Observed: 120 km/h
